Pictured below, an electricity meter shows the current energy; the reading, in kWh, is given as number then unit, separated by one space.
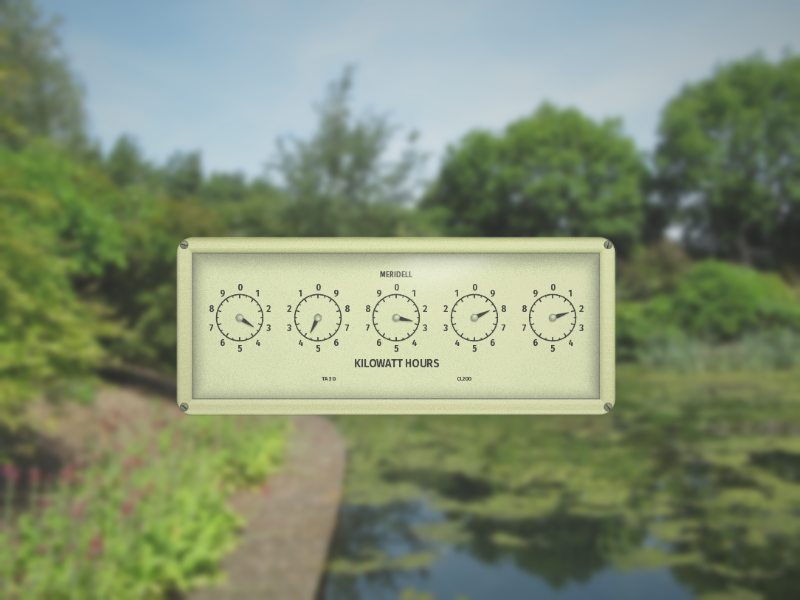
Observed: 34282 kWh
